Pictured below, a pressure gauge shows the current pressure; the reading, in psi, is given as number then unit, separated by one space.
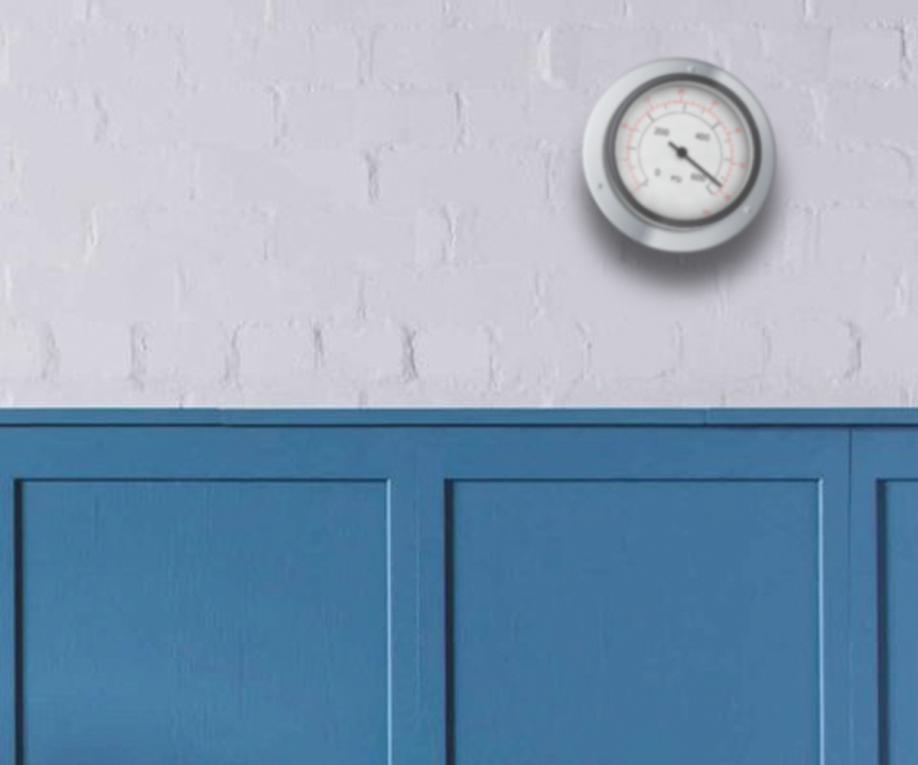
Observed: 575 psi
